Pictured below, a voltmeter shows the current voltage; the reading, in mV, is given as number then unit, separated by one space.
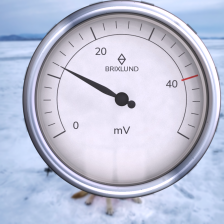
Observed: 12 mV
